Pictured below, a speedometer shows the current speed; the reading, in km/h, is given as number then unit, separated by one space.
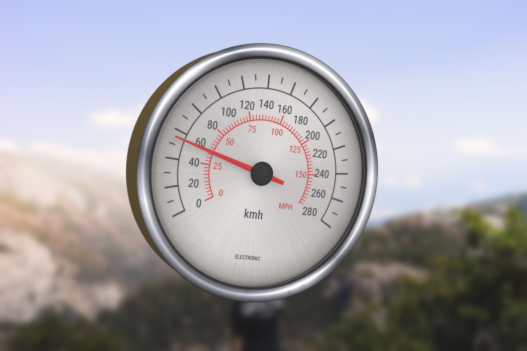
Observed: 55 km/h
